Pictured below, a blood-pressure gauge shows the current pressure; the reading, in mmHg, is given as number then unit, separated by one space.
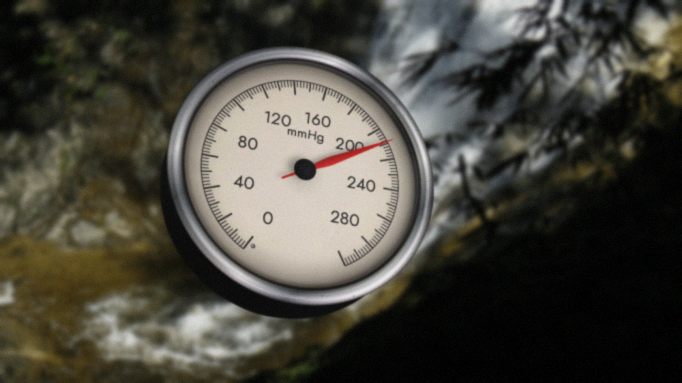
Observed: 210 mmHg
